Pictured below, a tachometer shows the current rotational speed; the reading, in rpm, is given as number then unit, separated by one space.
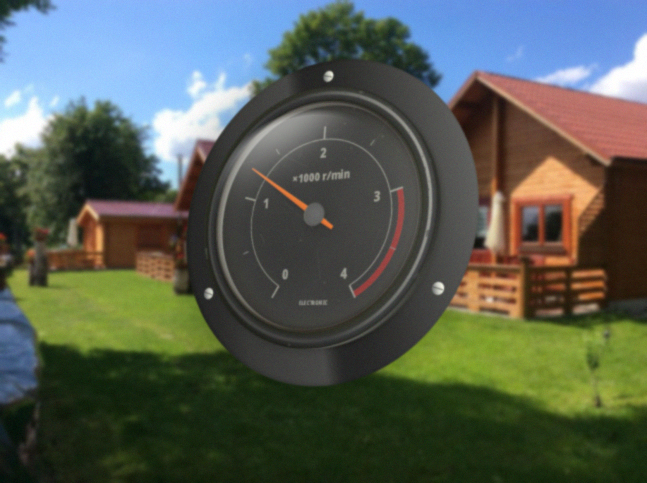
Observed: 1250 rpm
